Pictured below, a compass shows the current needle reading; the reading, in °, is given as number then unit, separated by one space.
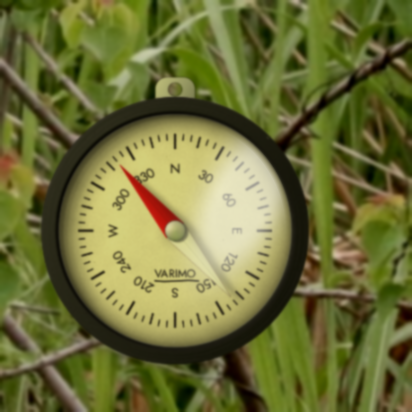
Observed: 320 °
